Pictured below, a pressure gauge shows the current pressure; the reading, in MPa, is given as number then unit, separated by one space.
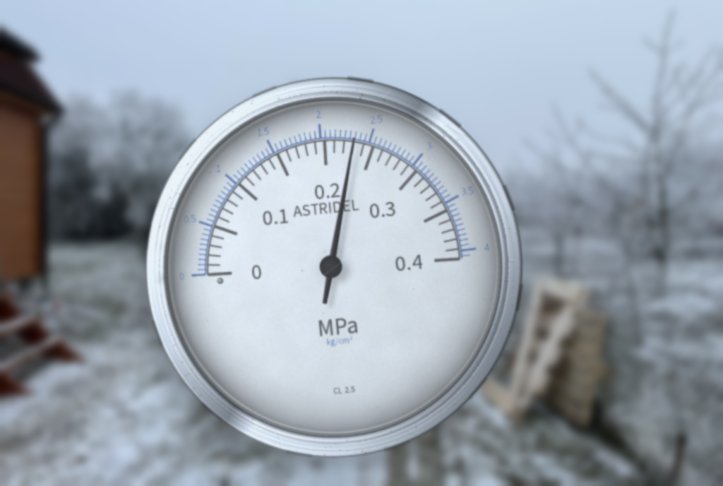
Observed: 0.23 MPa
